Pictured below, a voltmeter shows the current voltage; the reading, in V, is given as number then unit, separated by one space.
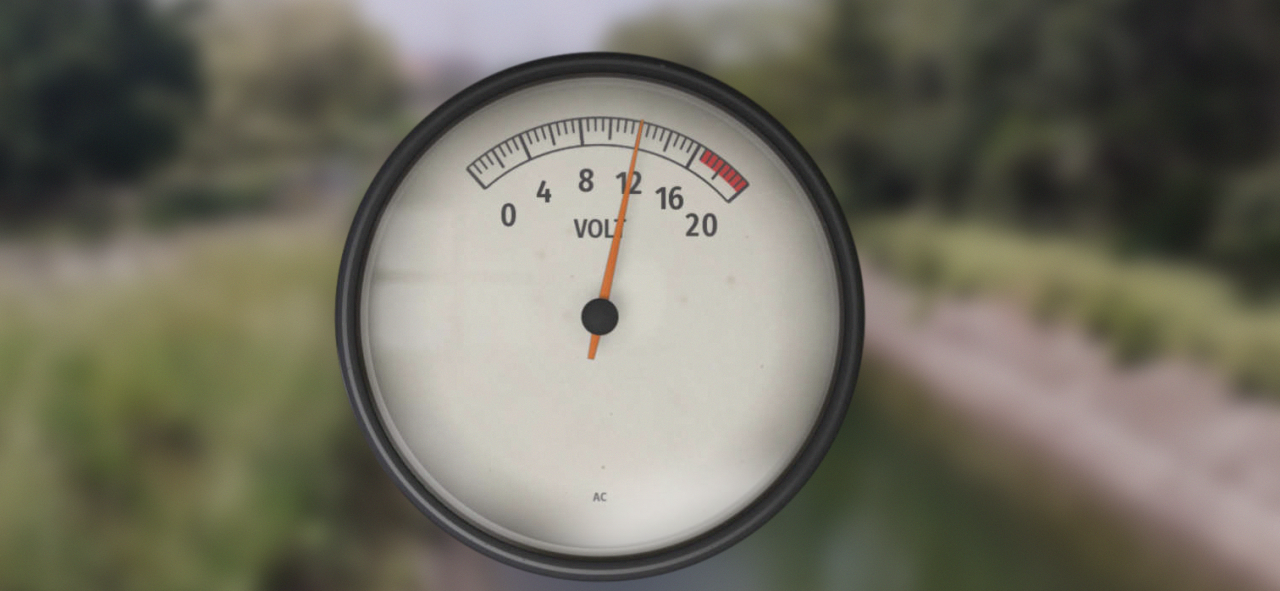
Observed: 12 V
